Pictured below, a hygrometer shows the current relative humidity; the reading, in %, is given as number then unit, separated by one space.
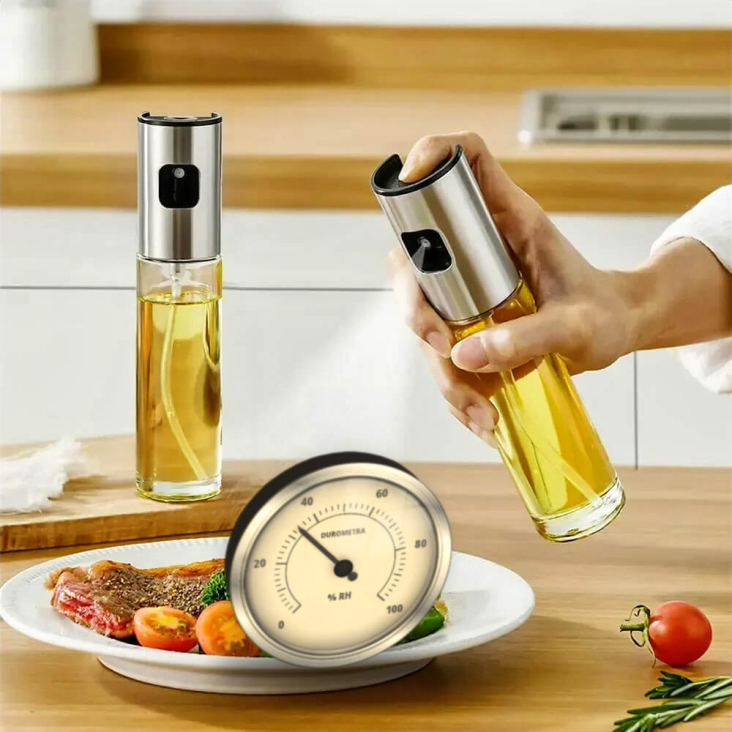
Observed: 34 %
